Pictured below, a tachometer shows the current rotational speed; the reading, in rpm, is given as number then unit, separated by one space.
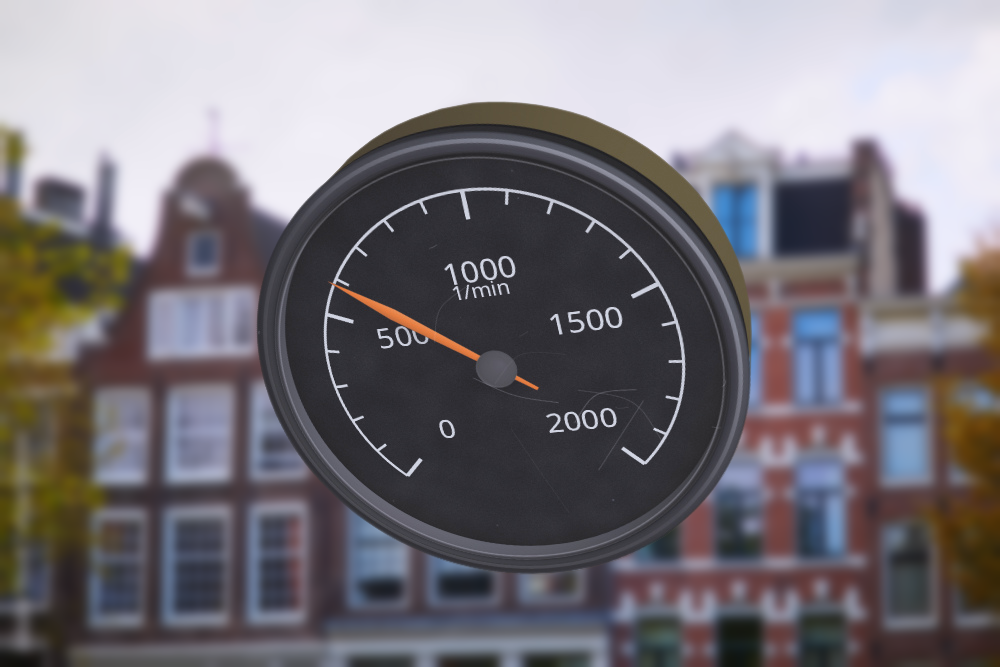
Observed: 600 rpm
